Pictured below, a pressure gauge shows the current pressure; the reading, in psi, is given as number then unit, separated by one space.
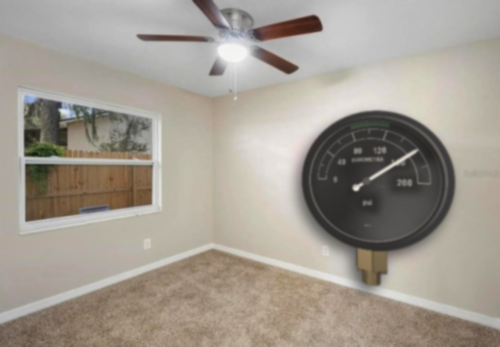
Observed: 160 psi
